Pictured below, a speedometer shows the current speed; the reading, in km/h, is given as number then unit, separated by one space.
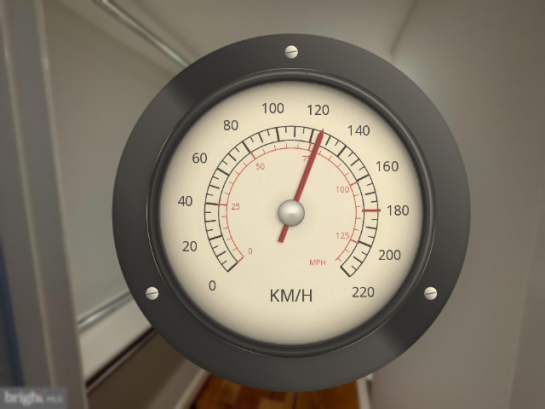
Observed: 125 km/h
